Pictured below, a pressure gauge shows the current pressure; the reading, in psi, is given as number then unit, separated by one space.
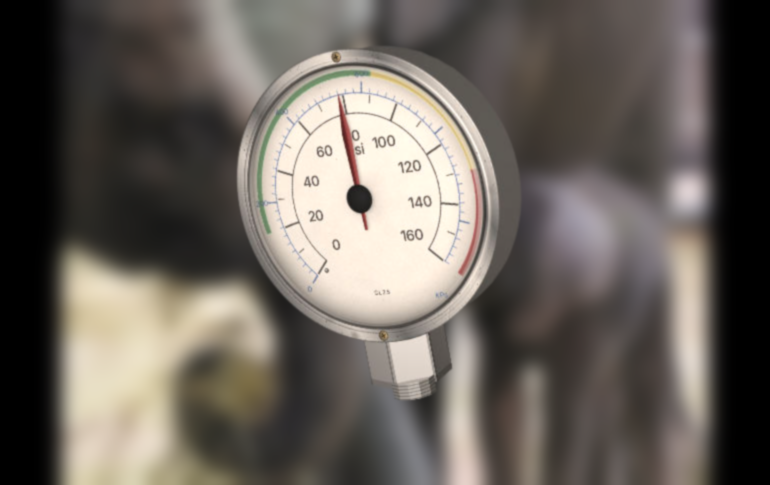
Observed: 80 psi
